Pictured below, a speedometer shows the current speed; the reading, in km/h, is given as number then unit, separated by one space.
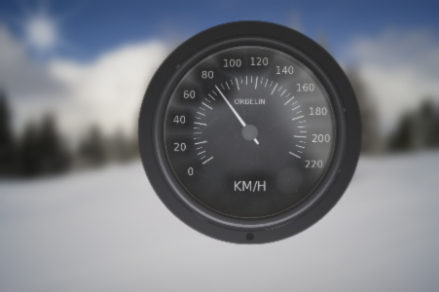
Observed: 80 km/h
